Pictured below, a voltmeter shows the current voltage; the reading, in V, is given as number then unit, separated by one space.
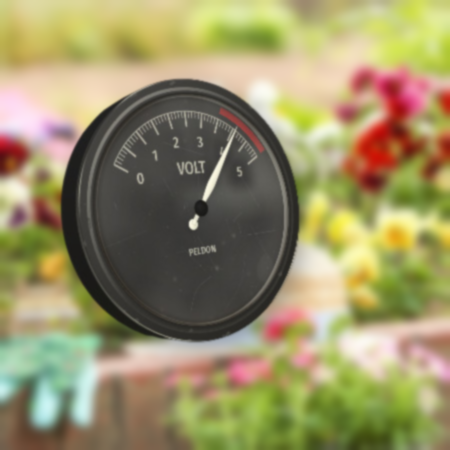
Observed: 4 V
